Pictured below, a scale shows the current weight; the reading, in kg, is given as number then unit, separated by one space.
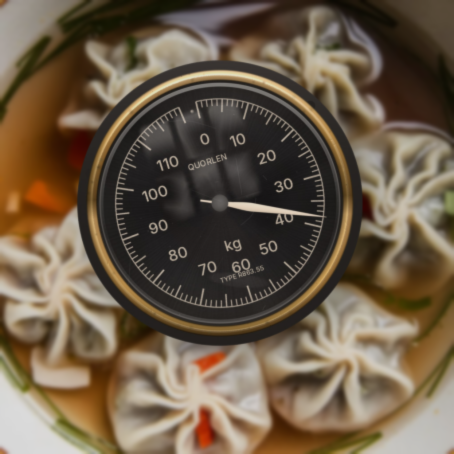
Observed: 38 kg
